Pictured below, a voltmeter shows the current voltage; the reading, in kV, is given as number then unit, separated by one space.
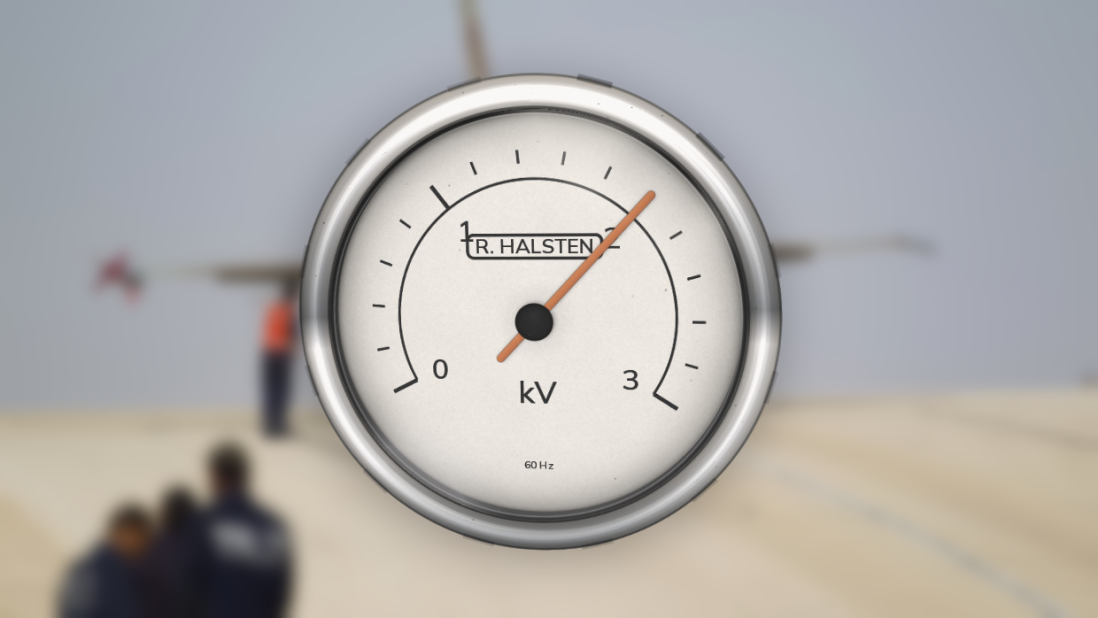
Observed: 2 kV
